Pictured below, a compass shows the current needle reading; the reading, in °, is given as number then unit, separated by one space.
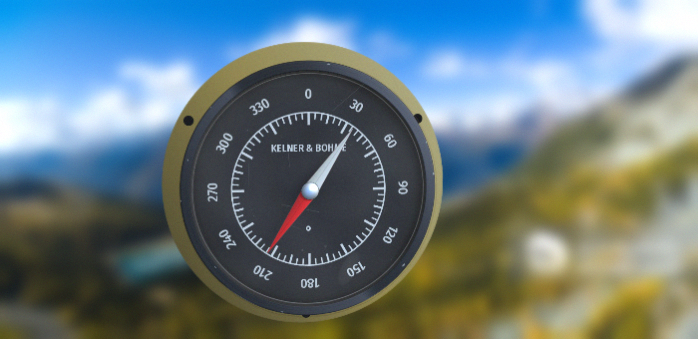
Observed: 215 °
